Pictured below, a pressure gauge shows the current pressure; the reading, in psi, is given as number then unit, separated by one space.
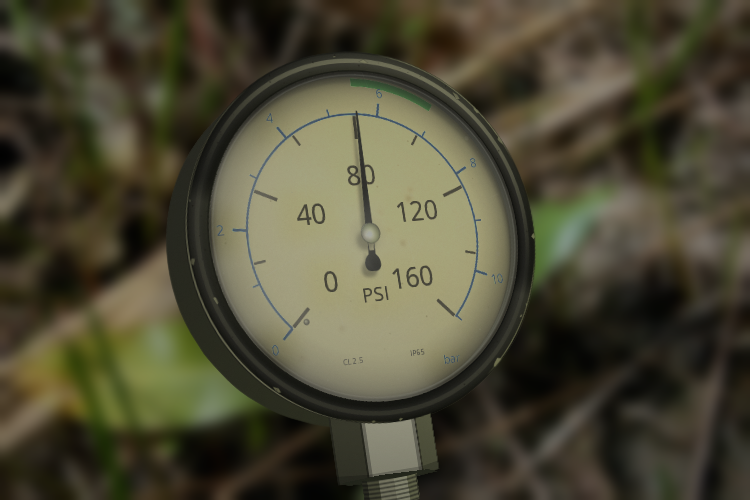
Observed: 80 psi
